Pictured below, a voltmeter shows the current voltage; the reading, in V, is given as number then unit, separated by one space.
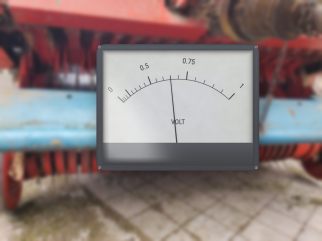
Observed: 0.65 V
